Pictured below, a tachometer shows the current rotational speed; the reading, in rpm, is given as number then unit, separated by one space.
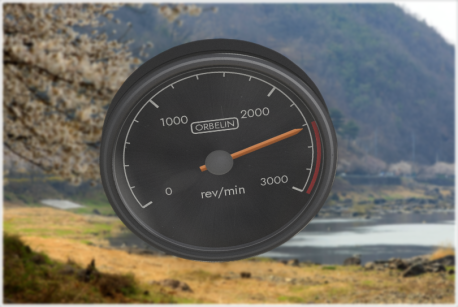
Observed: 2400 rpm
